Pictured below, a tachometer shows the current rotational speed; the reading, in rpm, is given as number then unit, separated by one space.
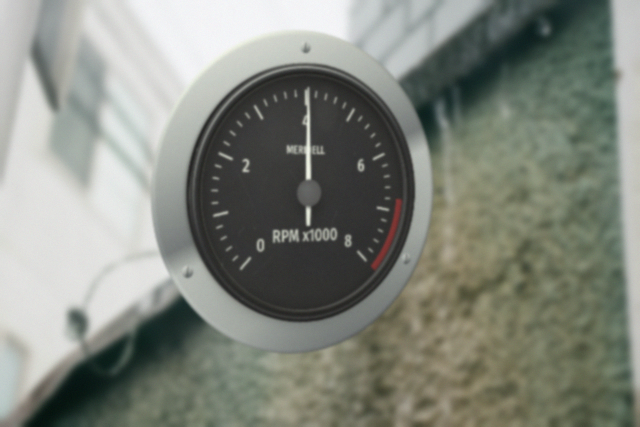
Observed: 4000 rpm
